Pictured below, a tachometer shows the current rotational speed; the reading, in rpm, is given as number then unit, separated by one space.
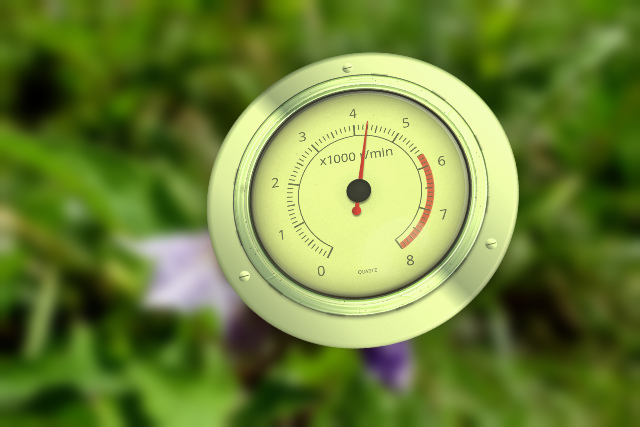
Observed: 4300 rpm
